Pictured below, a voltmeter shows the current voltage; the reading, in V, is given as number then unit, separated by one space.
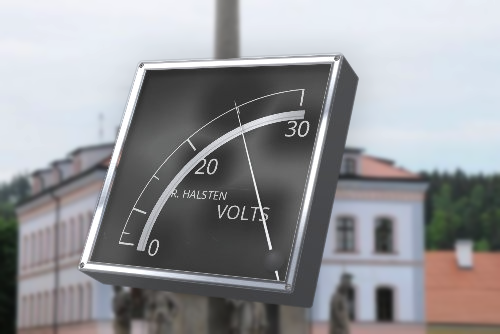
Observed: 25 V
